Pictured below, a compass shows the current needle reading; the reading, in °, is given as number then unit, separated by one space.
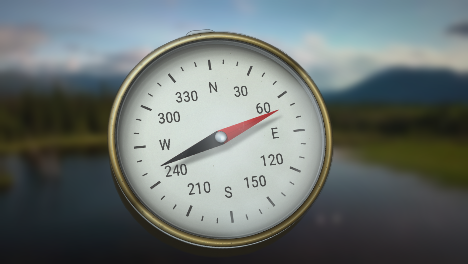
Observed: 70 °
